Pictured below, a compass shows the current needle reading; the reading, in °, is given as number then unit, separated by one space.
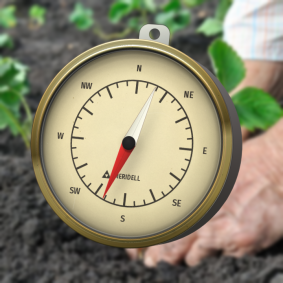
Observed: 200 °
